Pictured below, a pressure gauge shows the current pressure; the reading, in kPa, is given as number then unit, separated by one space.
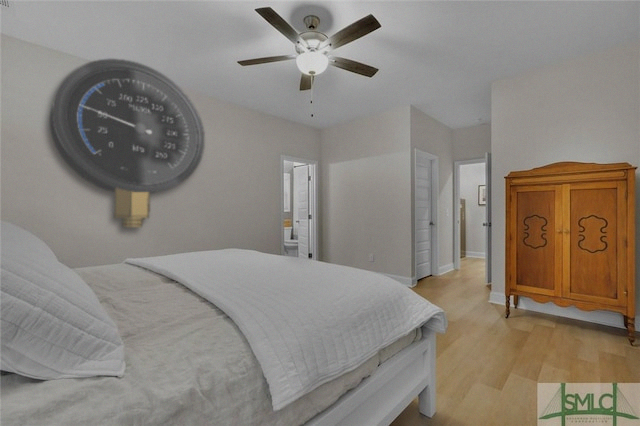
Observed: 50 kPa
